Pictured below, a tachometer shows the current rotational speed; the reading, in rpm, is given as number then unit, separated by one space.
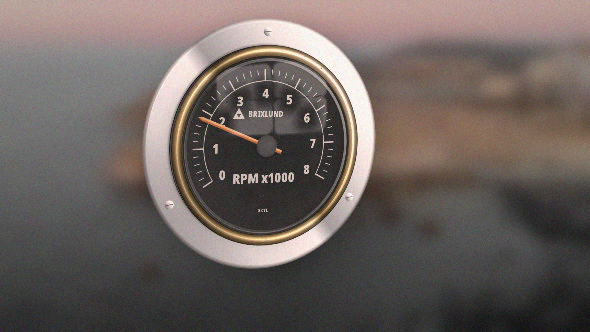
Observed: 1800 rpm
